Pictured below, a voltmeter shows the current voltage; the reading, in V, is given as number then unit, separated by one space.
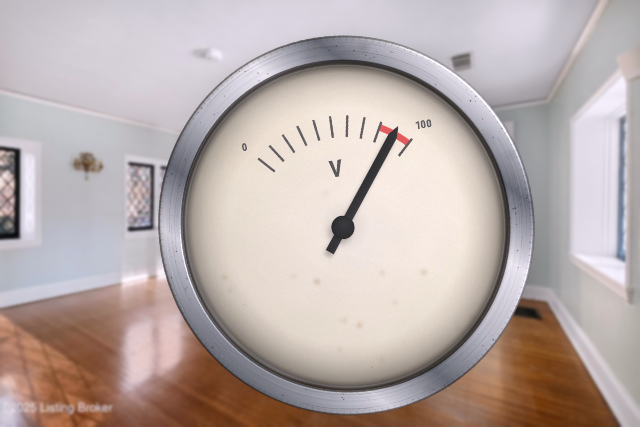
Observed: 90 V
